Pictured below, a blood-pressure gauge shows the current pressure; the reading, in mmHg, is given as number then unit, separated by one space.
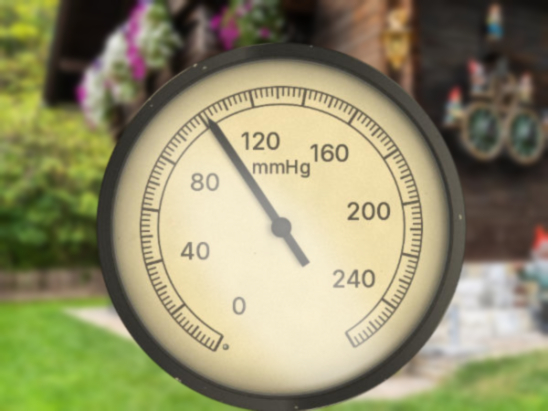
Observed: 102 mmHg
